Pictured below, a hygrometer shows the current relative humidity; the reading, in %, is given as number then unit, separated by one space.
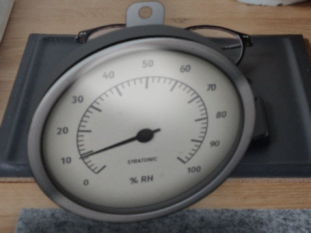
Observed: 10 %
